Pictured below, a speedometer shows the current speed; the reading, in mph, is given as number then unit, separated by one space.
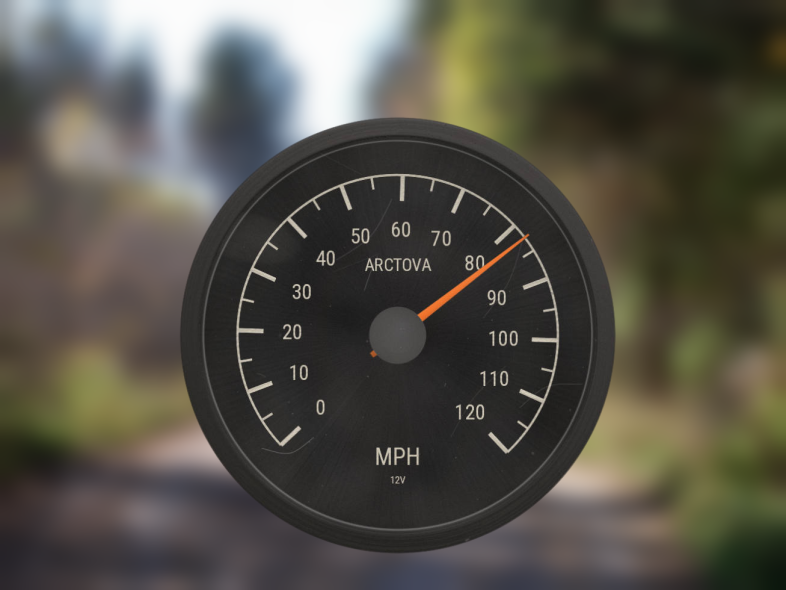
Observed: 82.5 mph
